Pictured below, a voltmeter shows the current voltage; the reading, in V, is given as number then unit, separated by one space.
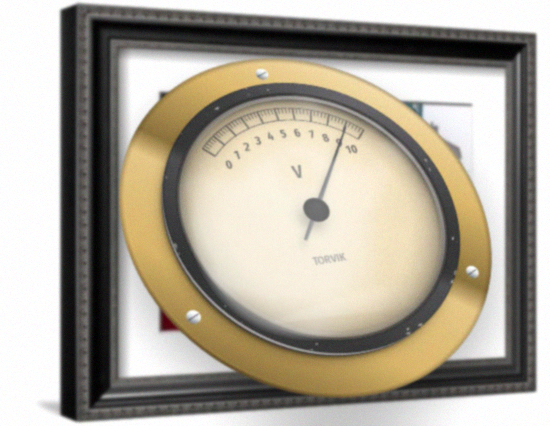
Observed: 9 V
